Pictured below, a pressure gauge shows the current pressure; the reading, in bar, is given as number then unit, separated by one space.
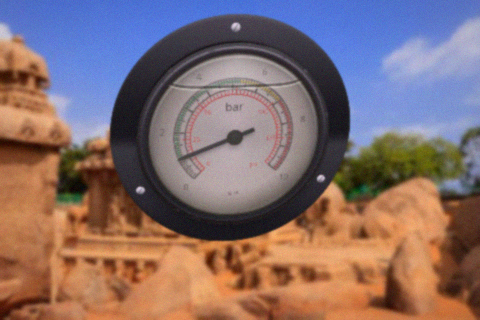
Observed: 1 bar
